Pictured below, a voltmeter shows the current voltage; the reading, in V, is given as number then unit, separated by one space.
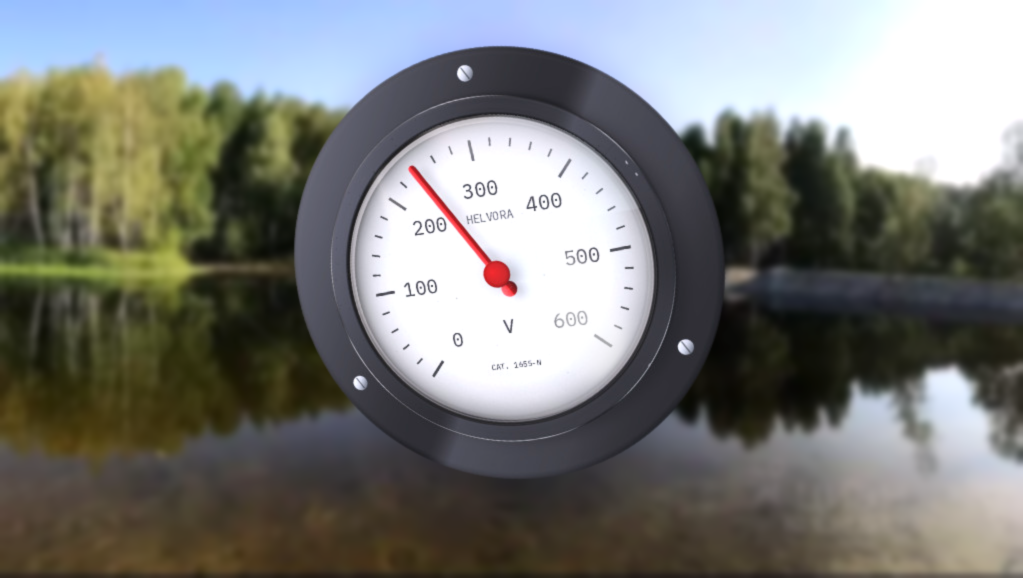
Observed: 240 V
